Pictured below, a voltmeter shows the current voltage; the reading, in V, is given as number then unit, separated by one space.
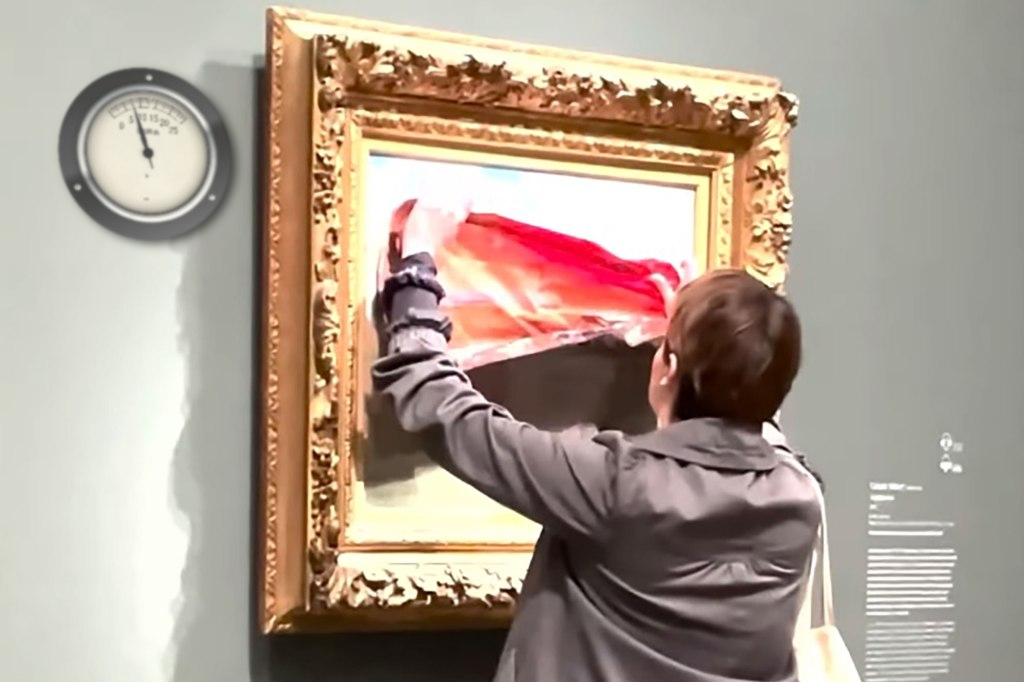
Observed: 7.5 V
